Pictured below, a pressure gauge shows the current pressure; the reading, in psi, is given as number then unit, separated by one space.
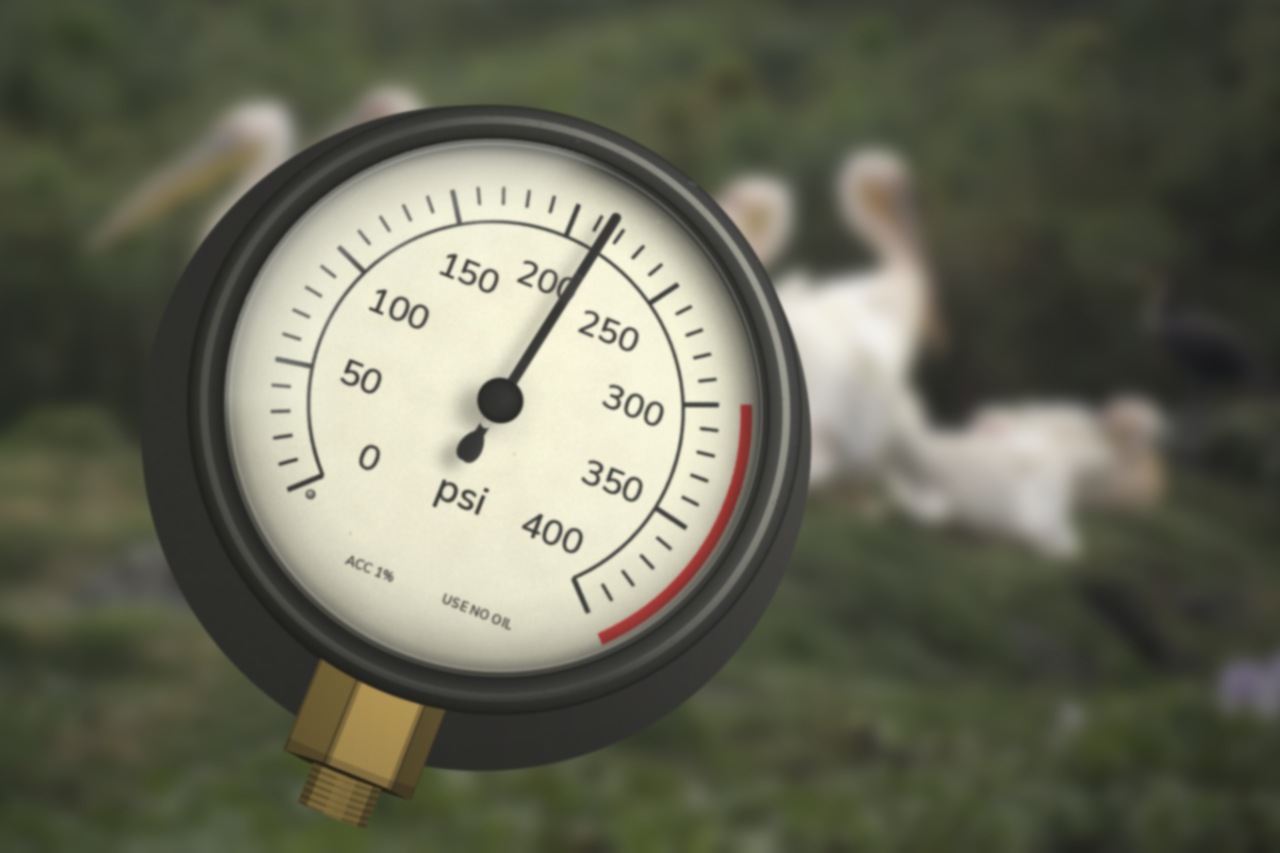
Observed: 215 psi
